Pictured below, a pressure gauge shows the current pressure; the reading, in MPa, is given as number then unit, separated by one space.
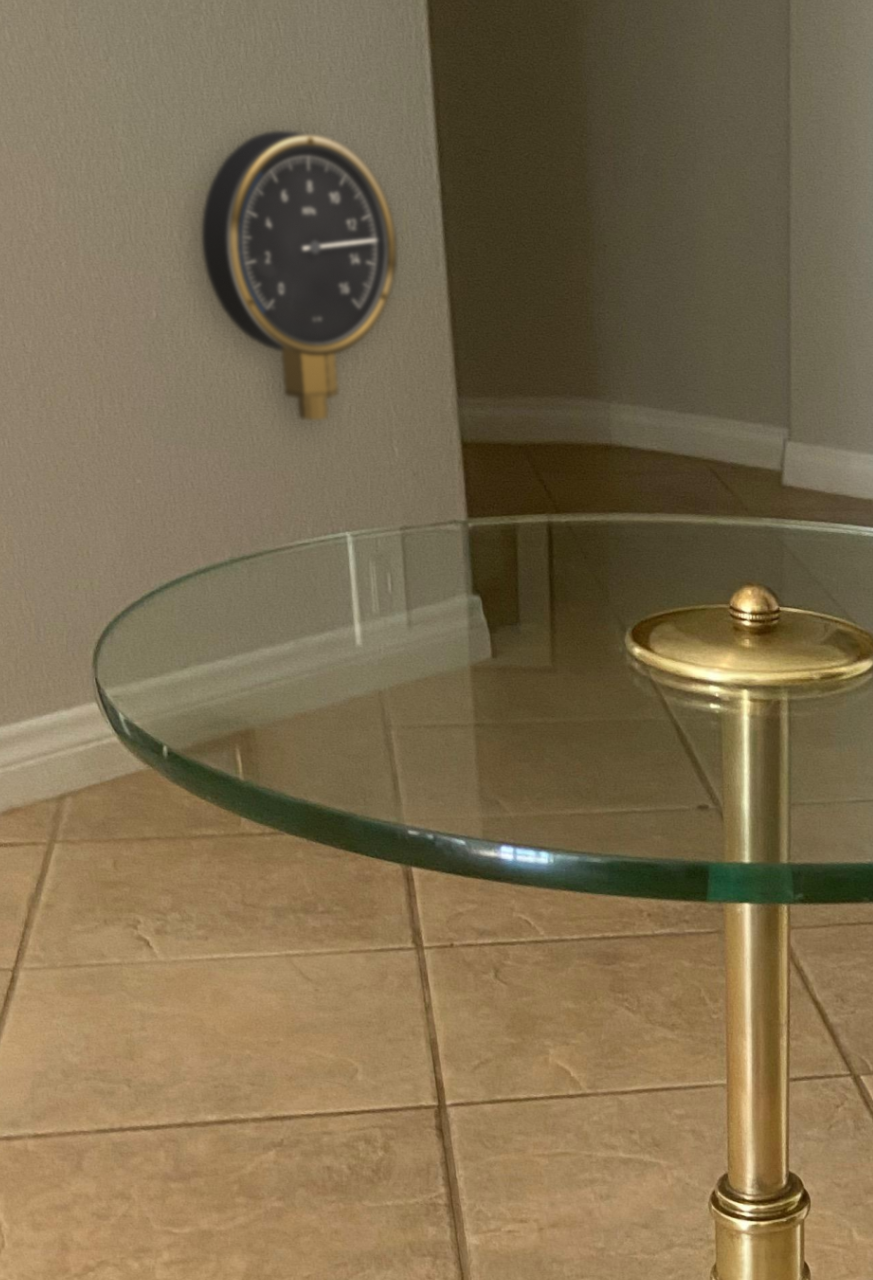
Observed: 13 MPa
